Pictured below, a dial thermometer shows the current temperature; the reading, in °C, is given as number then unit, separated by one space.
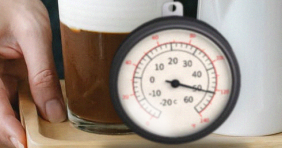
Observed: 50 °C
